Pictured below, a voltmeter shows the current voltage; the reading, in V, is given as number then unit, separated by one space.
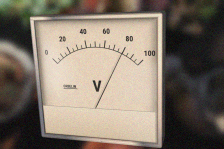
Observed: 80 V
